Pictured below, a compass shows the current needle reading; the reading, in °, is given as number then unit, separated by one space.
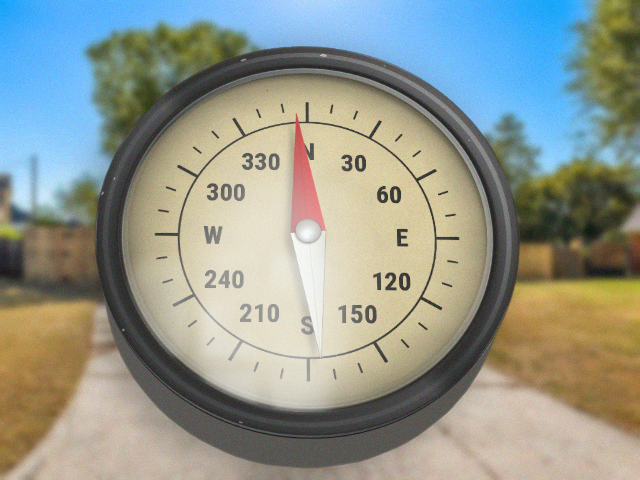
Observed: 355 °
